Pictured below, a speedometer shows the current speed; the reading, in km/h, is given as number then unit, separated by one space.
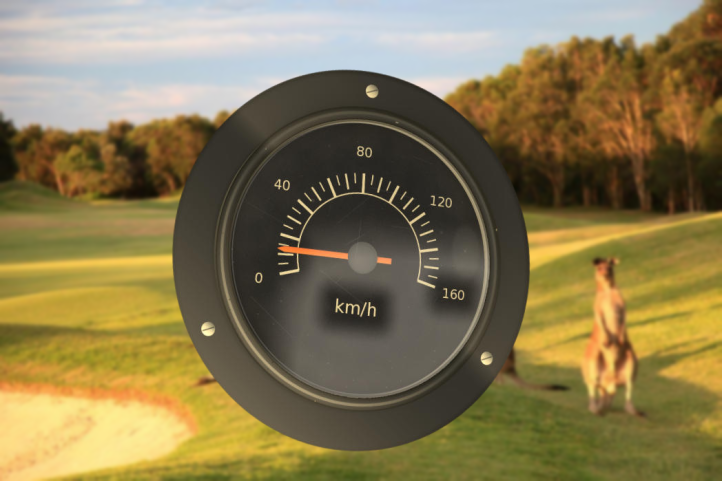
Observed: 12.5 km/h
